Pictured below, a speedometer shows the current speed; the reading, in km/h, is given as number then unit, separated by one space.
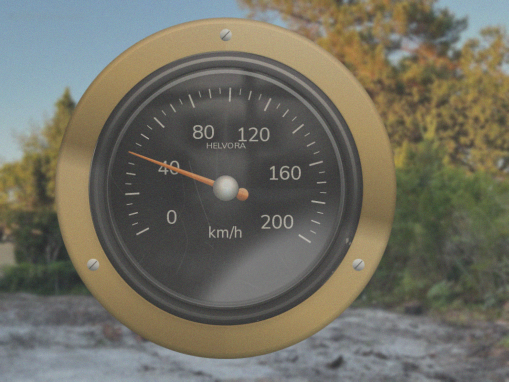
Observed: 40 km/h
